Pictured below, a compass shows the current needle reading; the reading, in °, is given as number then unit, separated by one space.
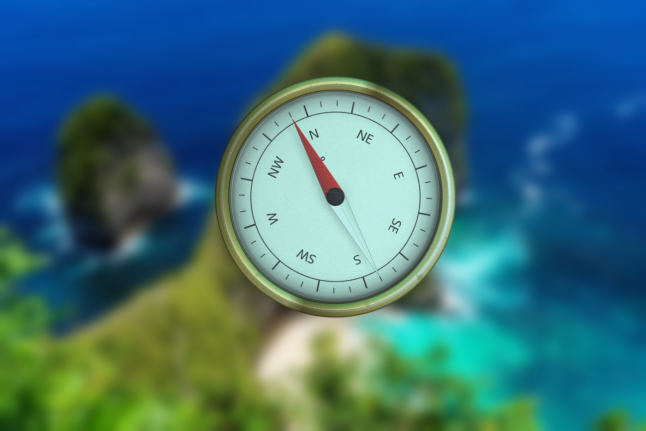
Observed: 350 °
